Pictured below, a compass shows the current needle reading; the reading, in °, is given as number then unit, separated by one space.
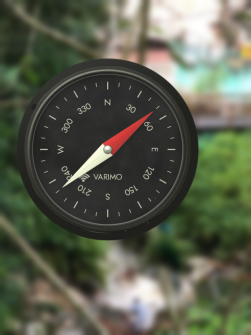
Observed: 50 °
